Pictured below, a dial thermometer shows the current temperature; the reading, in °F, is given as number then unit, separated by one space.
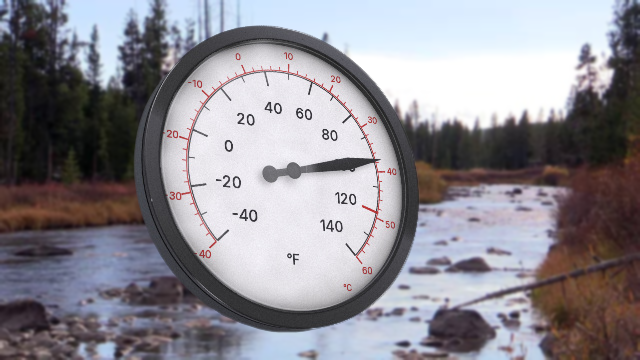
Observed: 100 °F
